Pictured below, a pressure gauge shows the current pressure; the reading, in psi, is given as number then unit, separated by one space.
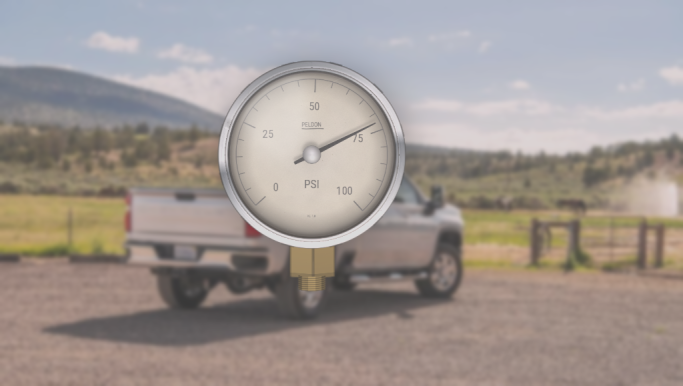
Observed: 72.5 psi
